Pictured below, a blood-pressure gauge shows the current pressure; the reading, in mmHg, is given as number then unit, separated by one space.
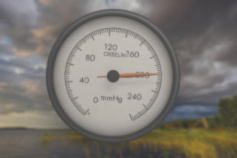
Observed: 200 mmHg
